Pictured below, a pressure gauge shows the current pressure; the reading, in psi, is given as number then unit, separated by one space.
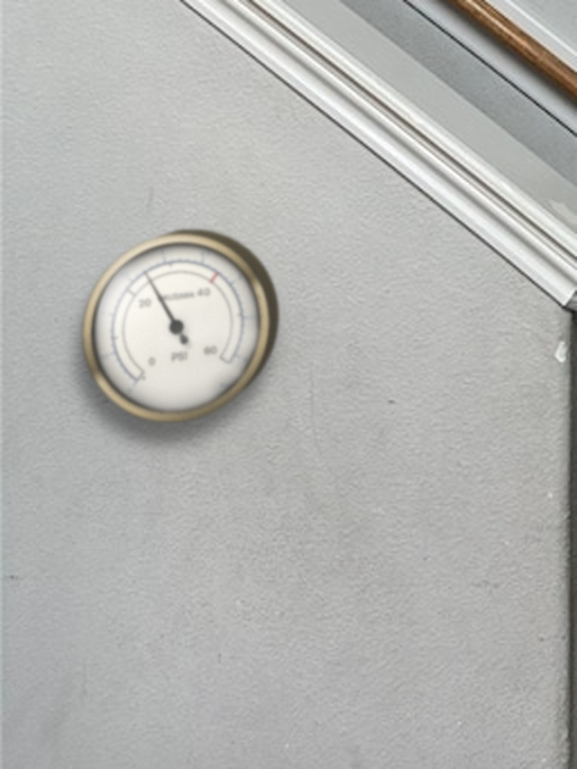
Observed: 25 psi
